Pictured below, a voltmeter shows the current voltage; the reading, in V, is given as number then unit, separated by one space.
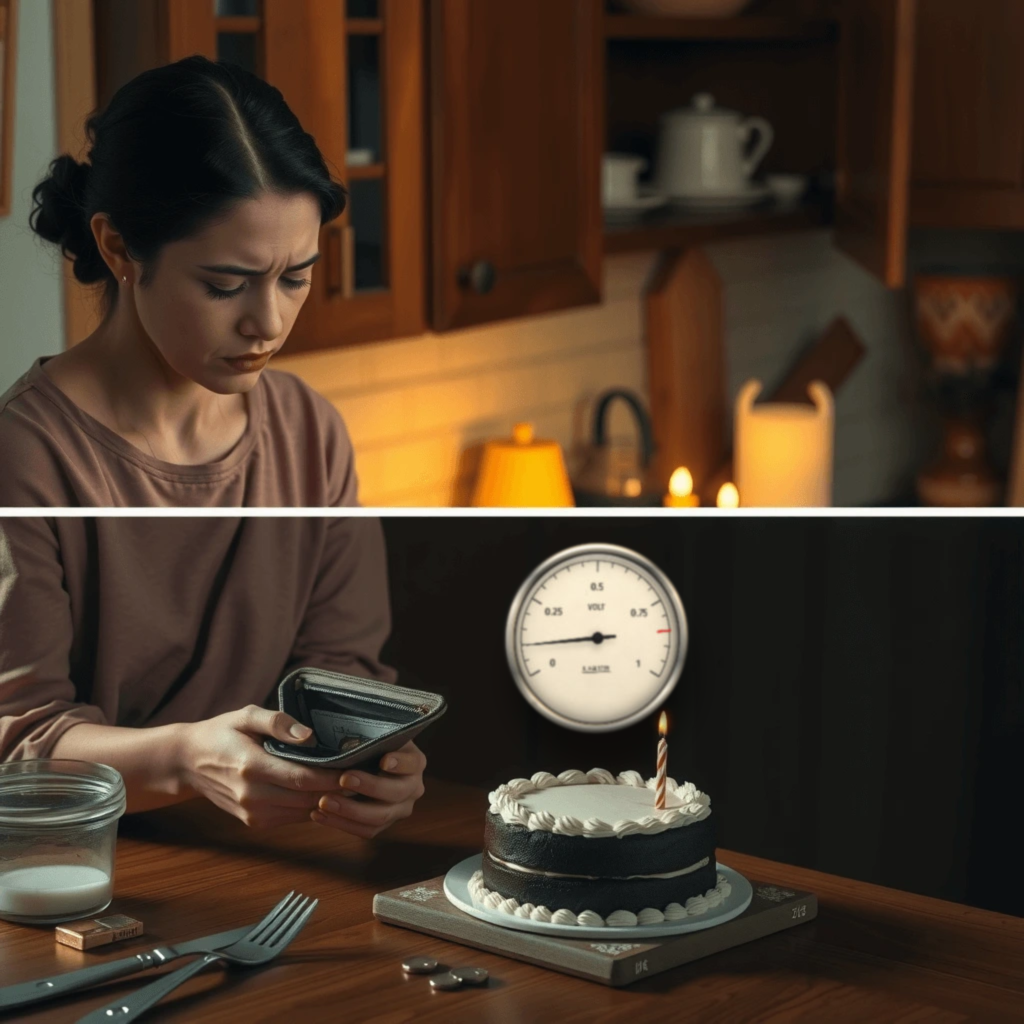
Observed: 0.1 V
